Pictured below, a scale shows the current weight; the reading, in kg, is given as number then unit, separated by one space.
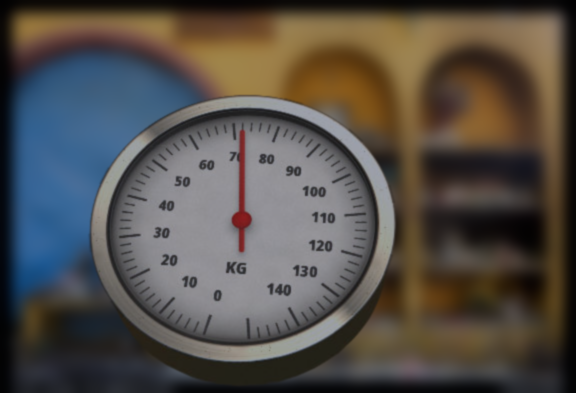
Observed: 72 kg
